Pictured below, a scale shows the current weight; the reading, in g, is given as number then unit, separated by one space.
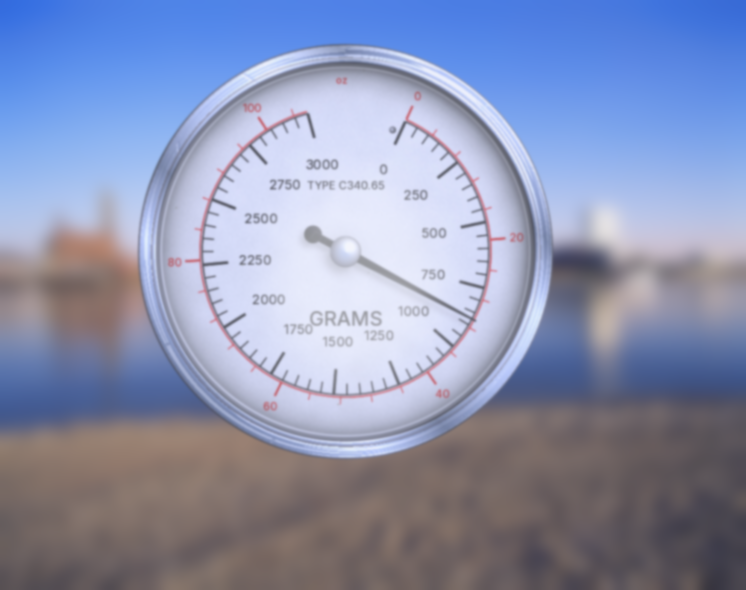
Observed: 875 g
